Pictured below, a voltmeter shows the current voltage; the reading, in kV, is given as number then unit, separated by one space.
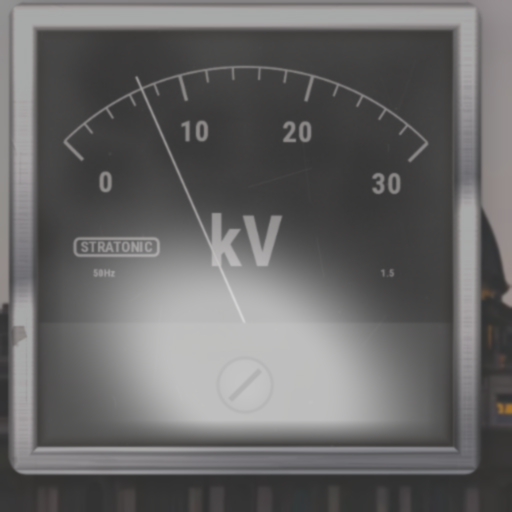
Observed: 7 kV
